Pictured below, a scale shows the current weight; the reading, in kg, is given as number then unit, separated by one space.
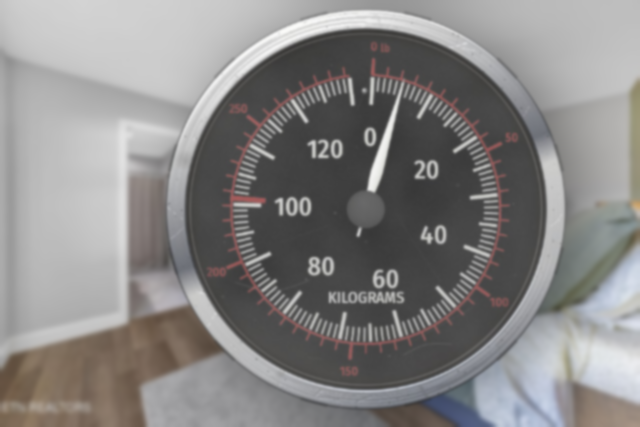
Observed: 5 kg
